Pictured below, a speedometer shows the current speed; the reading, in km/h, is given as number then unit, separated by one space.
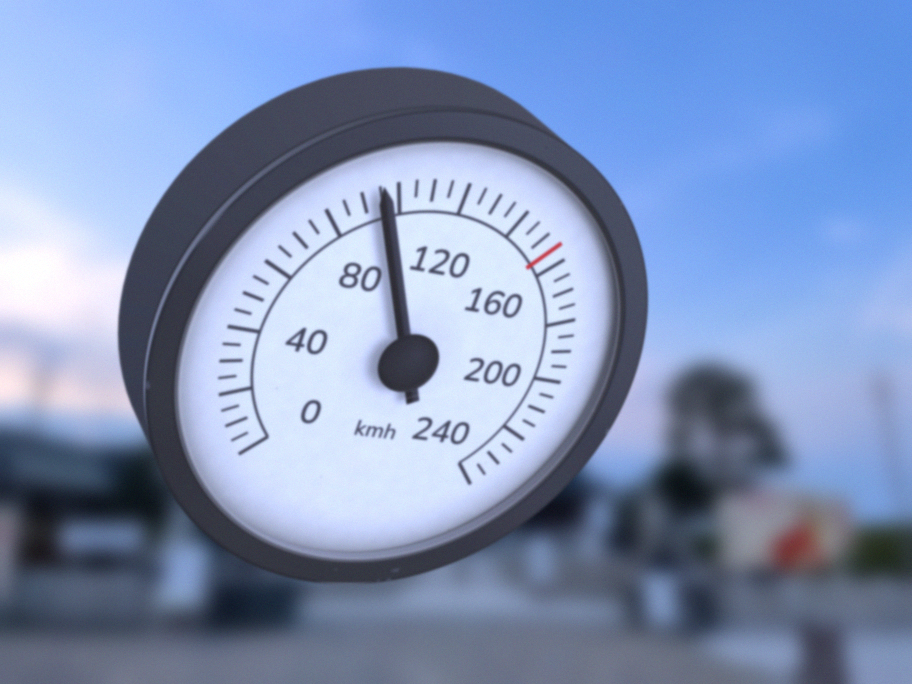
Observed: 95 km/h
